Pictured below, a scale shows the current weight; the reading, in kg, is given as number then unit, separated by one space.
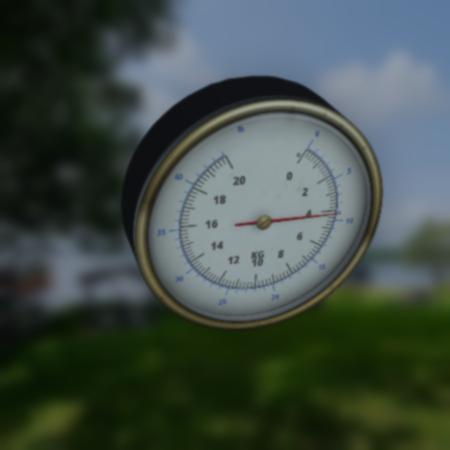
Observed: 4 kg
